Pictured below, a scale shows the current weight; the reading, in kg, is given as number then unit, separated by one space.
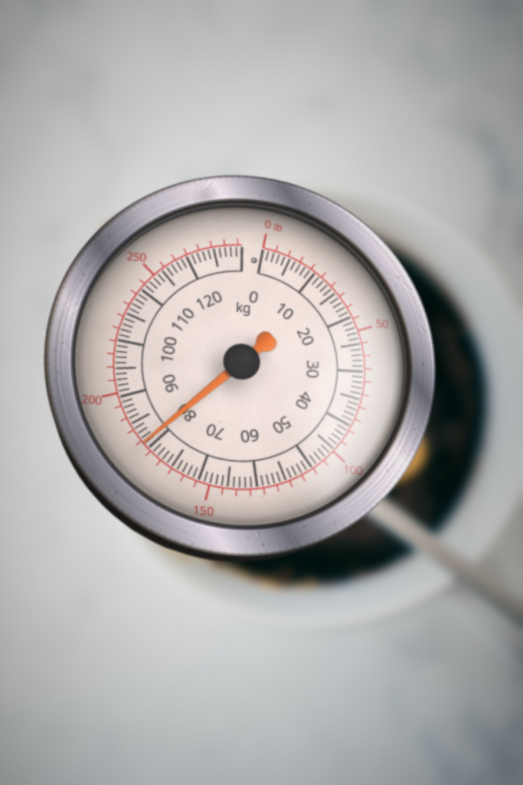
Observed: 81 kg
